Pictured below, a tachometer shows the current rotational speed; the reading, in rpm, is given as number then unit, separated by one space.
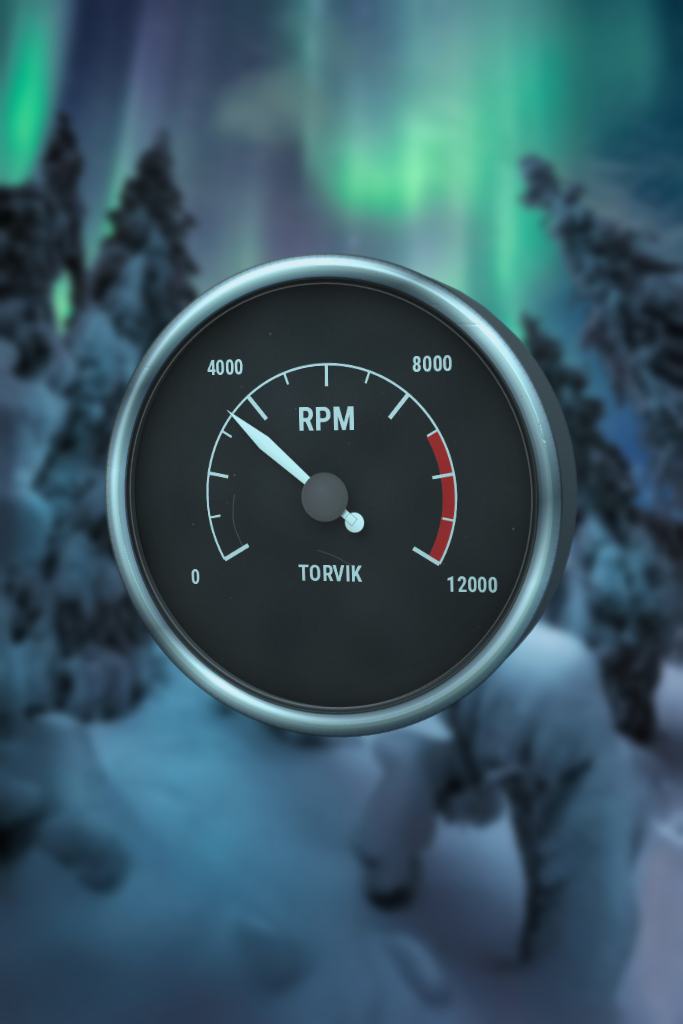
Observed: 3500 rpm
